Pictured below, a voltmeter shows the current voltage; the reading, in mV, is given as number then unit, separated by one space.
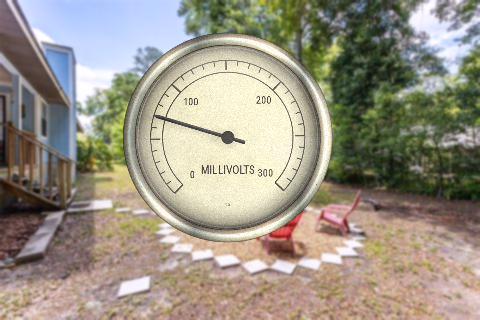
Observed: 70 mV
